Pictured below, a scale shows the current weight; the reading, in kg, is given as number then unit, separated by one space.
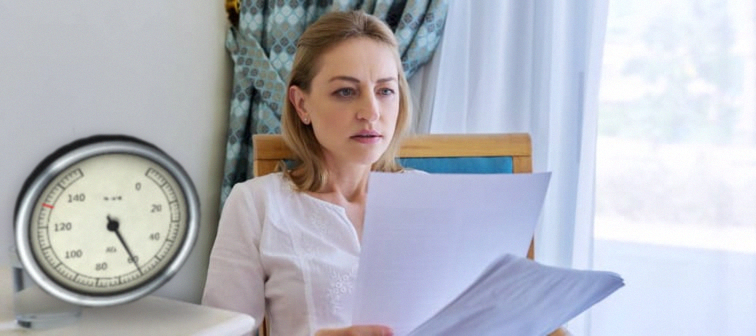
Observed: 60 kg
